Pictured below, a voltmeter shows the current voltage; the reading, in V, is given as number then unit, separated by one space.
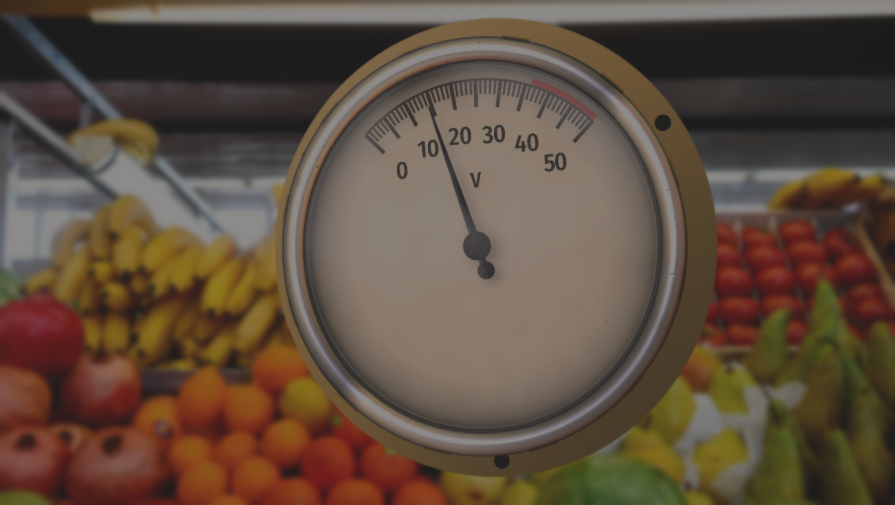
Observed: 15 V
